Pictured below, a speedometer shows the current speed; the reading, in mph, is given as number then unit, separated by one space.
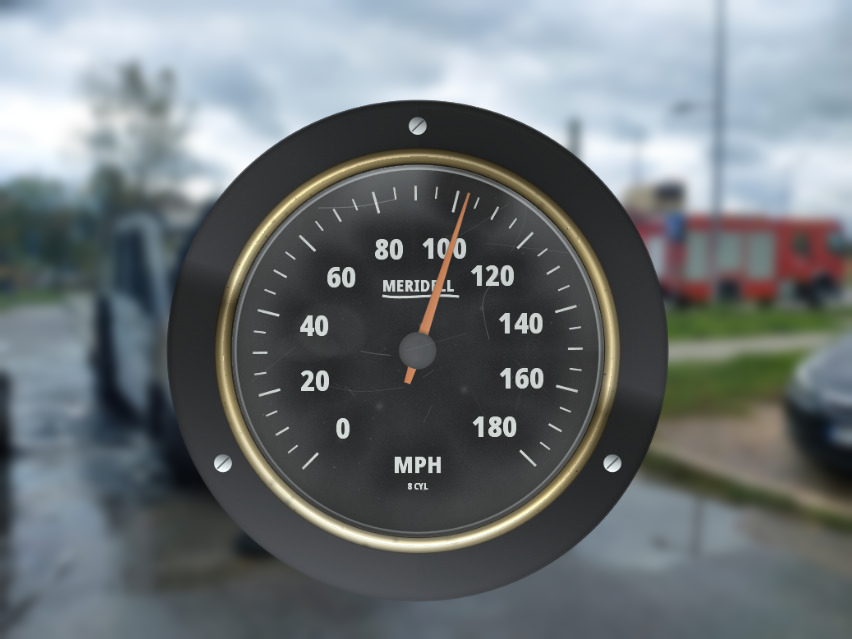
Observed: 102.5 mph
